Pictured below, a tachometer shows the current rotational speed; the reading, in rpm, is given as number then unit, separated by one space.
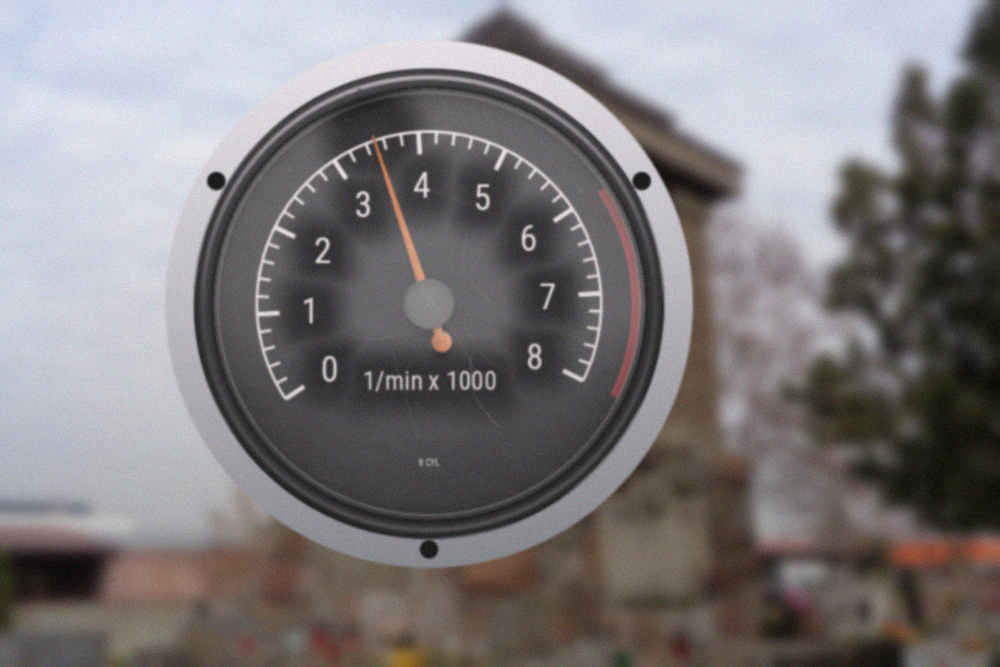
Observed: 3500 rpm
